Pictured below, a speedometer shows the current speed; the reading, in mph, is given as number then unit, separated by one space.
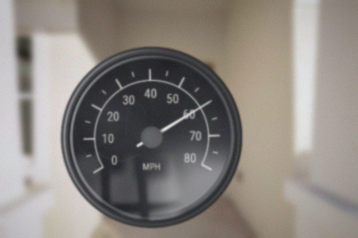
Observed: 60 mph
